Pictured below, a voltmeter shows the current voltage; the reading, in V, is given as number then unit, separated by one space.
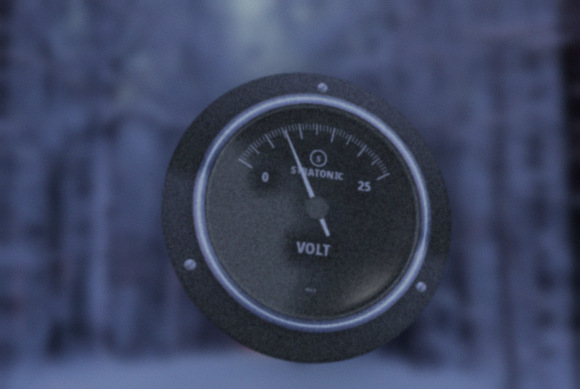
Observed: 7.5 V
